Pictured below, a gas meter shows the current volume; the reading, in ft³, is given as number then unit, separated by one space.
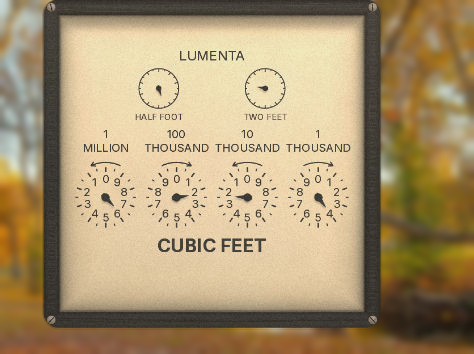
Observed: 622400 ft³
